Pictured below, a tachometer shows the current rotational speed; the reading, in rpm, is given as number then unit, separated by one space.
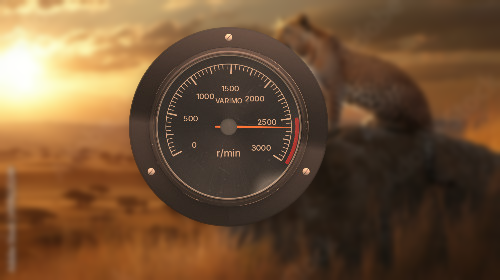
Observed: 2600 rpm
